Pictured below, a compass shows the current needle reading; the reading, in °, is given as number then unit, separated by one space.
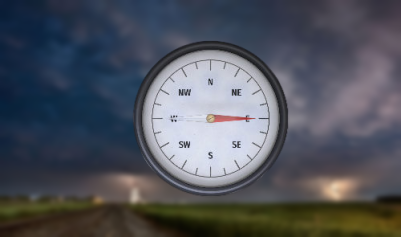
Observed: 90 °
